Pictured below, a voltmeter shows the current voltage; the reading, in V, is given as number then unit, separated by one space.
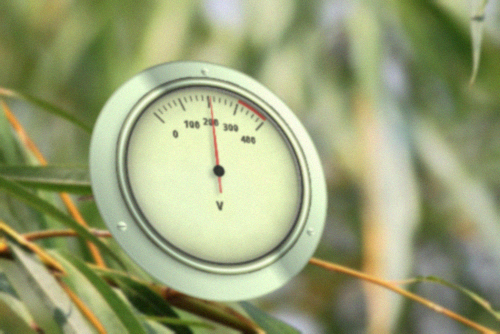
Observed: 200 V
